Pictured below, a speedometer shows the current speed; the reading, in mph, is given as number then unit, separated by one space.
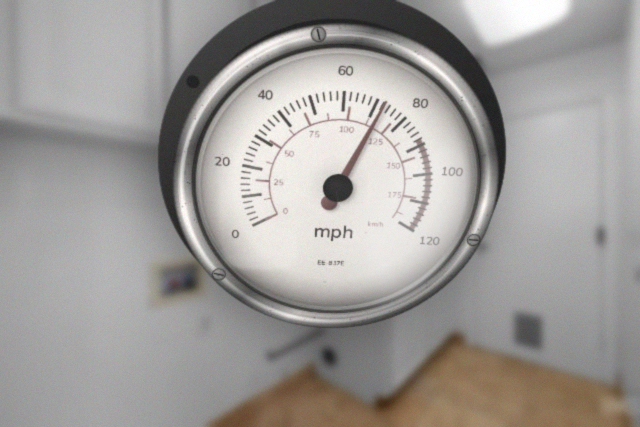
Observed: 72 mph
